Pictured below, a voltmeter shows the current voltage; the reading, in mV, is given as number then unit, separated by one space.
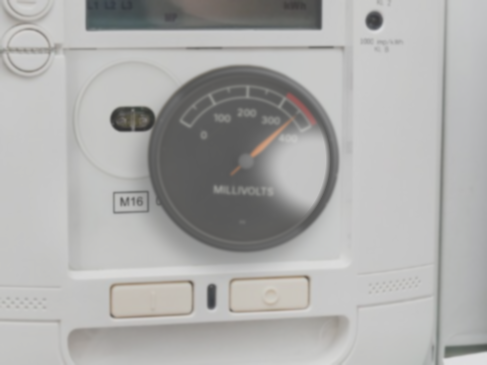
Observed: 350 mV
